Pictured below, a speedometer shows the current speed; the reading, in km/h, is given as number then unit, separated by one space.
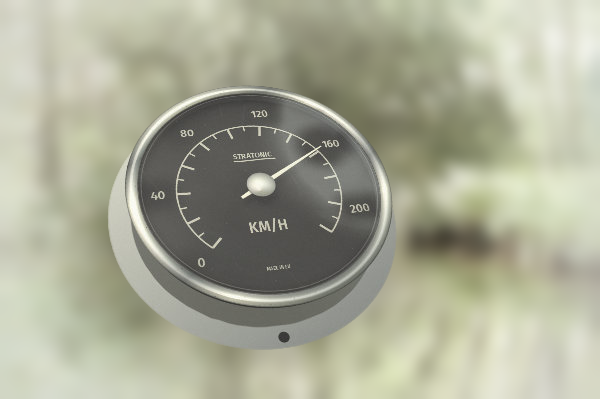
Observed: 160 km/h
